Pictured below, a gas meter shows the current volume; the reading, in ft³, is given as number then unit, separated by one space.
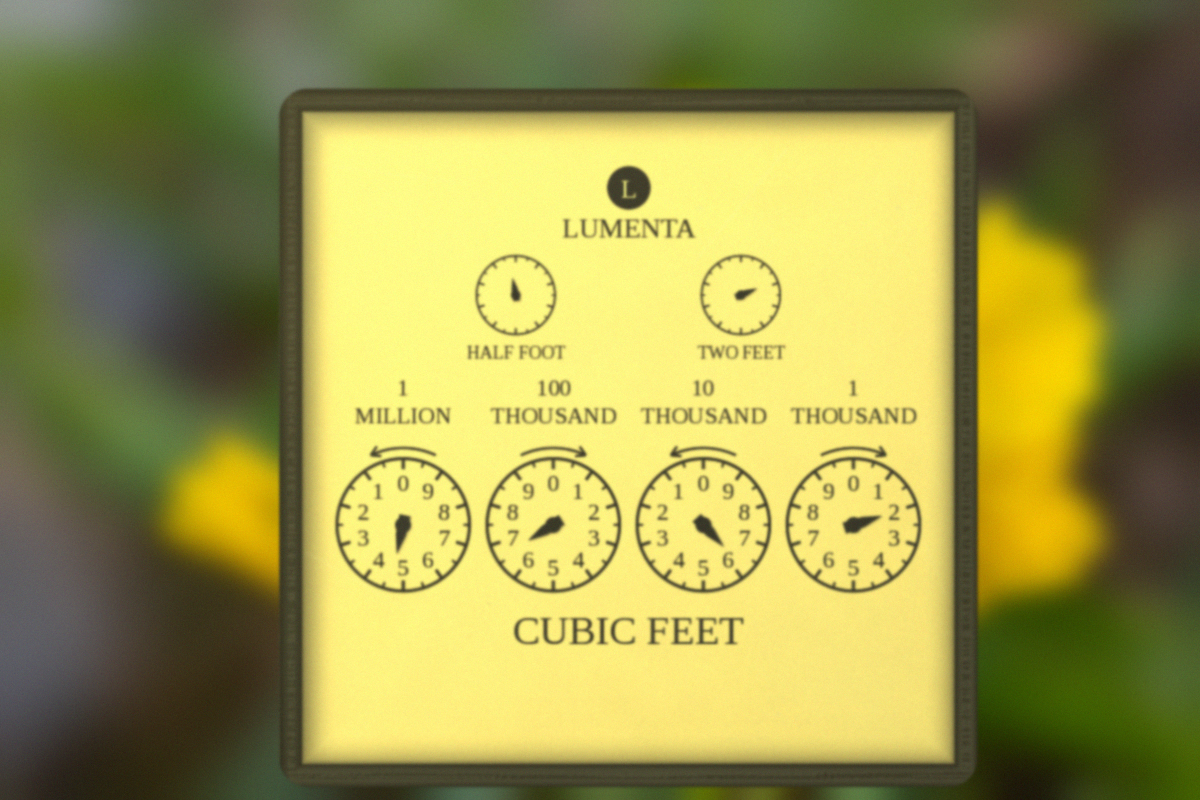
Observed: 466200 ft³
